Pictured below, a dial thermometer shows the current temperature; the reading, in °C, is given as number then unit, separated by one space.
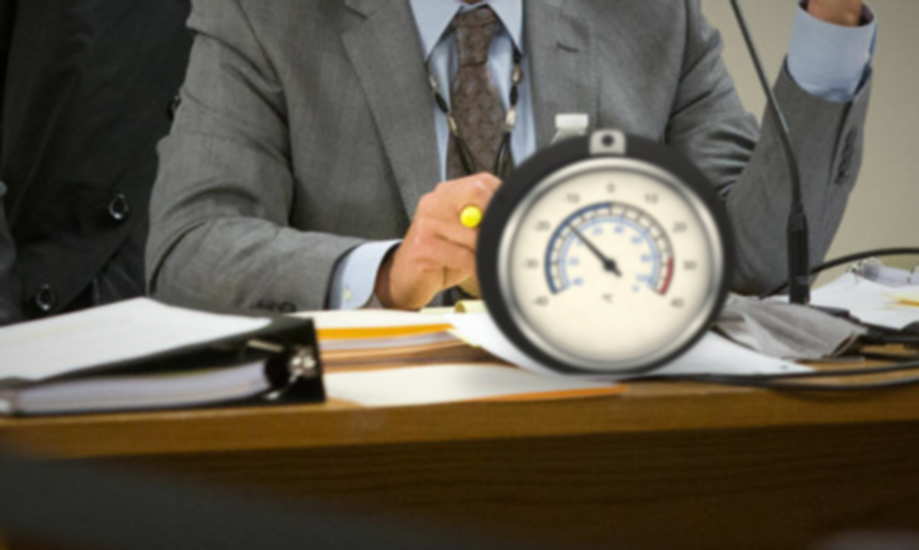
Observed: -15 °C
